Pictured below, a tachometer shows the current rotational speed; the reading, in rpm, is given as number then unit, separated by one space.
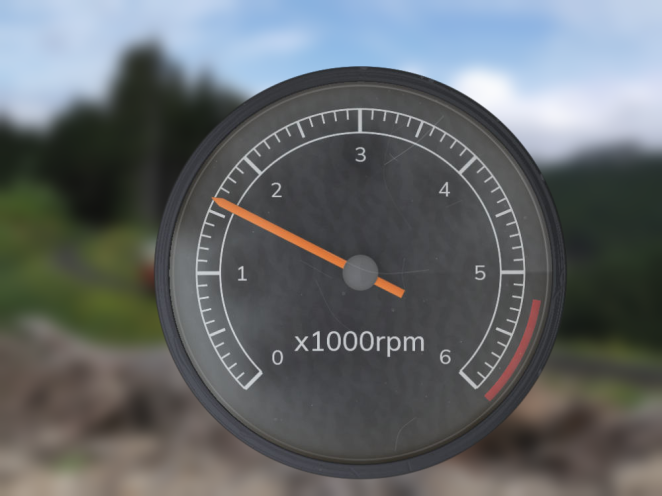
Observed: 1600 rpm
